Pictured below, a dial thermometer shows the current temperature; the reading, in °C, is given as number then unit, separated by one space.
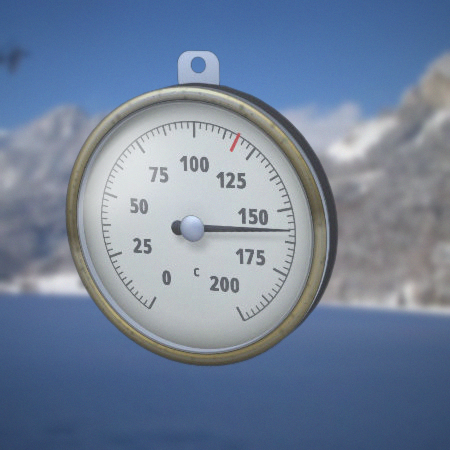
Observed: 157.5 °C
